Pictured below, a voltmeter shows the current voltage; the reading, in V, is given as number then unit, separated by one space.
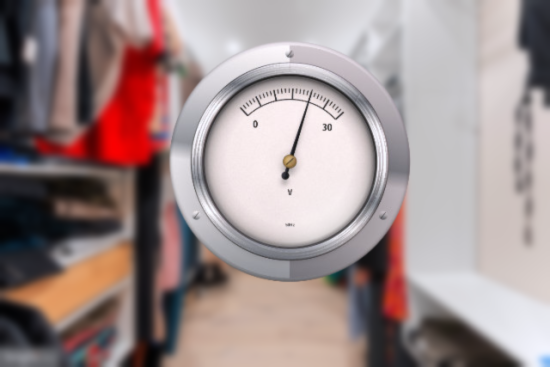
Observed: 20 V
